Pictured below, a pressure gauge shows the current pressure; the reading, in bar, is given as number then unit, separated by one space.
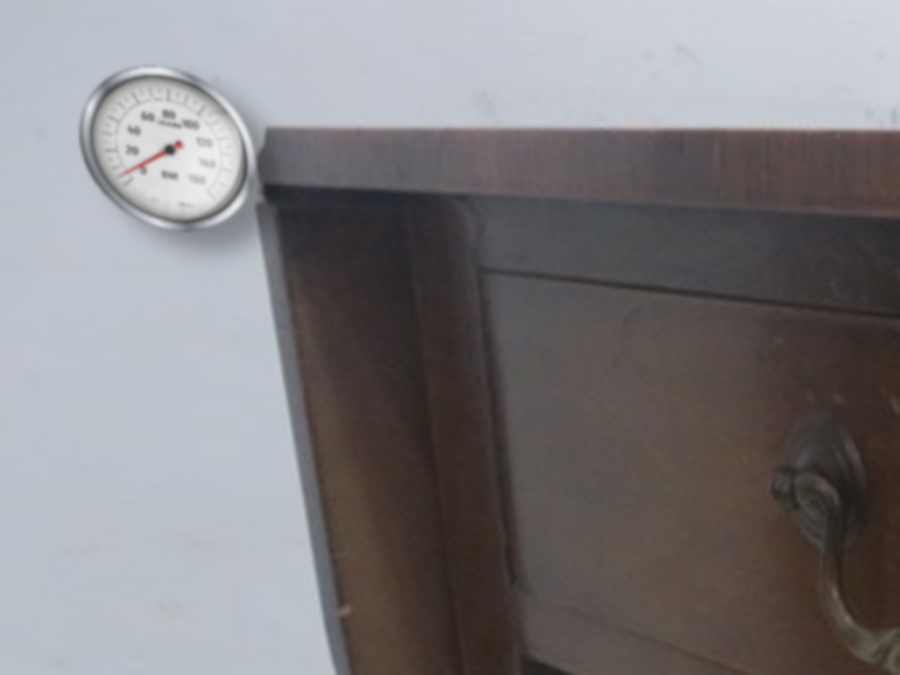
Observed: 5 bar
